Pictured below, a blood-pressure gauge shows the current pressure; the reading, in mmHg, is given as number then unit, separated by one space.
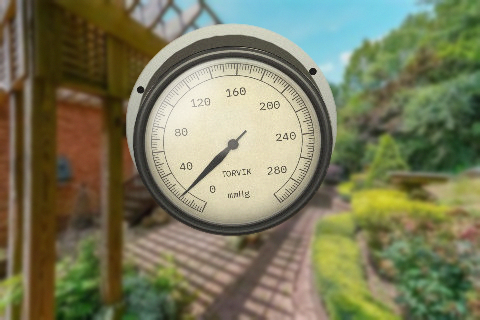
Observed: 20 mmHg
